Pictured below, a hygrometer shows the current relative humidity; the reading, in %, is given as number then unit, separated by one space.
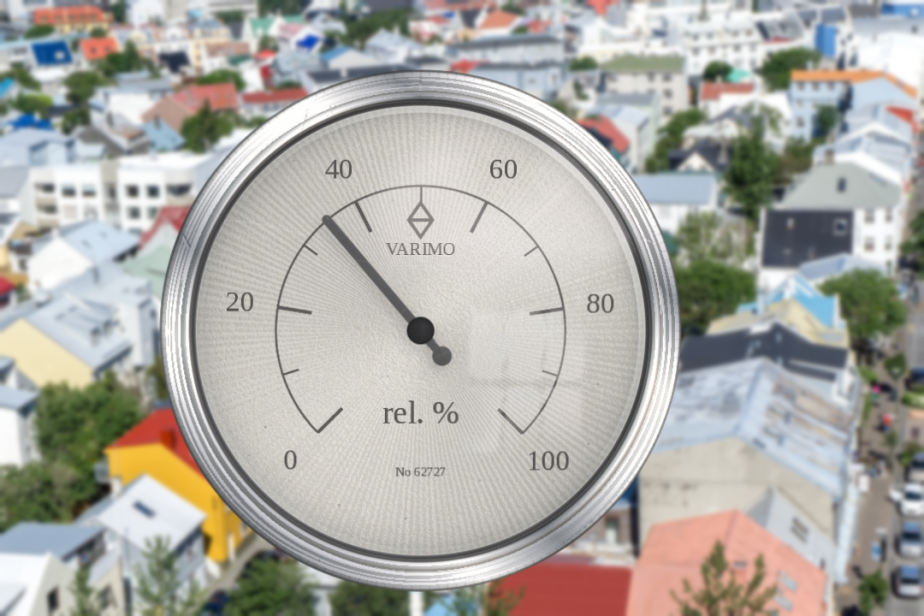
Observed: 35 %
